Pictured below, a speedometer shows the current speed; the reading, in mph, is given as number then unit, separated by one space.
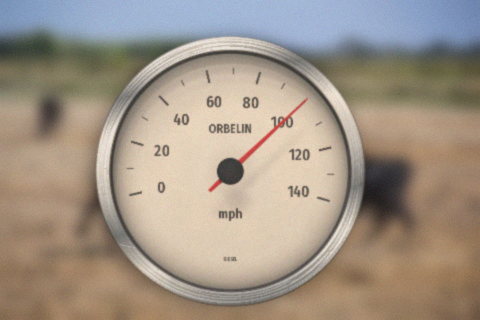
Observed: 100 mph
